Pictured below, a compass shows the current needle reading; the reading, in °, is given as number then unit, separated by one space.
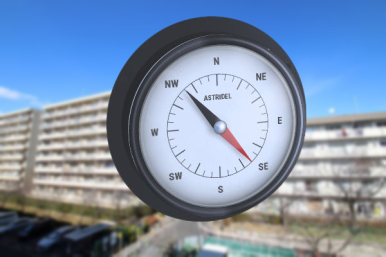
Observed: 140 °
